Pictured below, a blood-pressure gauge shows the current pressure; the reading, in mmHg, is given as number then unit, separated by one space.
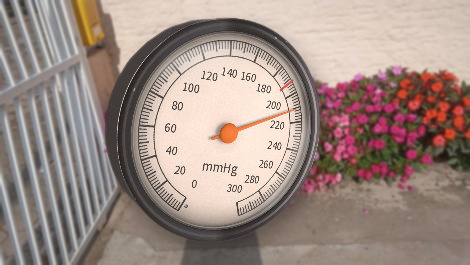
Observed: 210 mmHg
